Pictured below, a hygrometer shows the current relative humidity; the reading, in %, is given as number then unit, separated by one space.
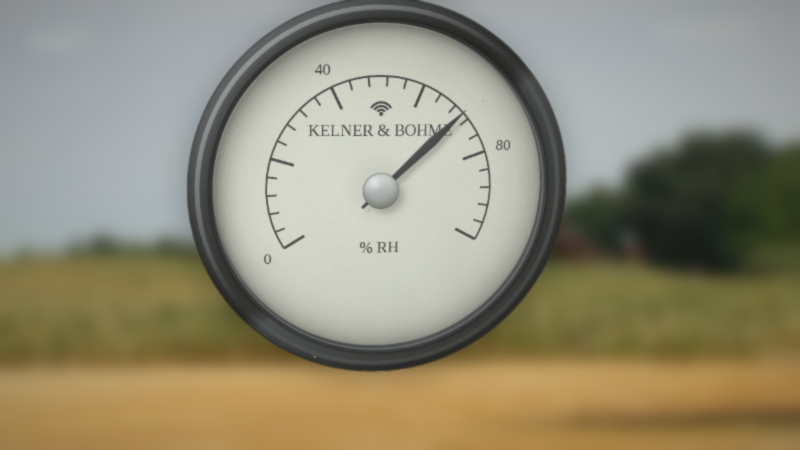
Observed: 70 %
